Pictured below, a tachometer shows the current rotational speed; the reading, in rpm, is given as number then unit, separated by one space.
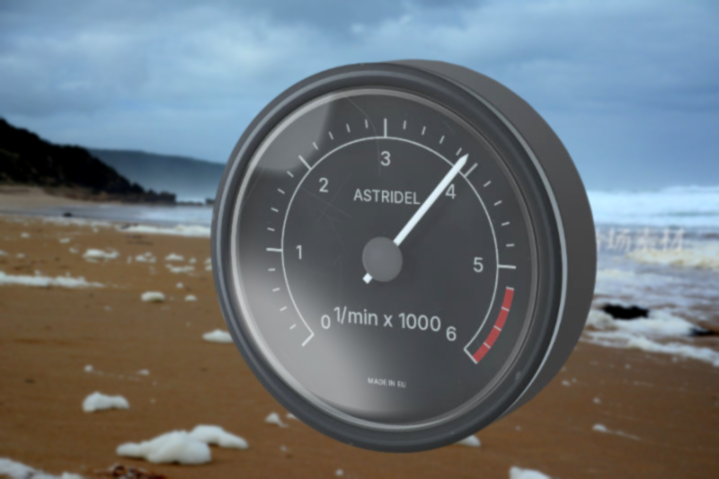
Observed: 3900 rpm
